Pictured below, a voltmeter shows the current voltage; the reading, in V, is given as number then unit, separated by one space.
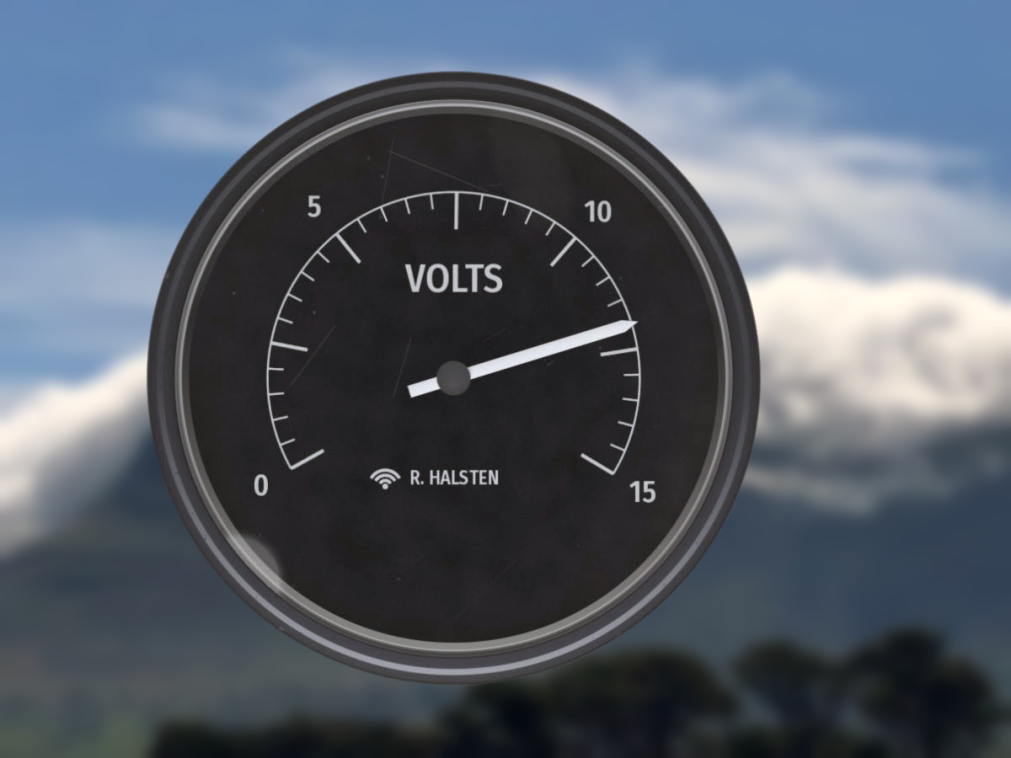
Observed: 12 V
